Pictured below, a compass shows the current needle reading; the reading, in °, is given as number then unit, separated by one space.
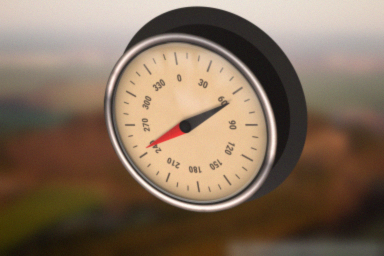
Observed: 245 °
